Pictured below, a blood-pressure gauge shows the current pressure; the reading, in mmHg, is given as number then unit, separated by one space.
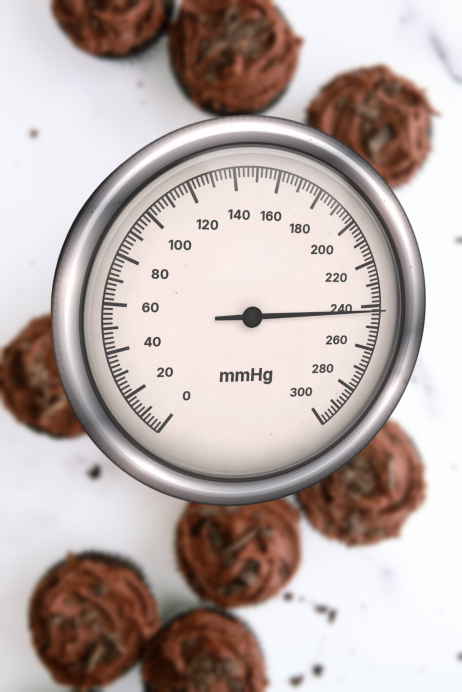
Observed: 242 mmHg
